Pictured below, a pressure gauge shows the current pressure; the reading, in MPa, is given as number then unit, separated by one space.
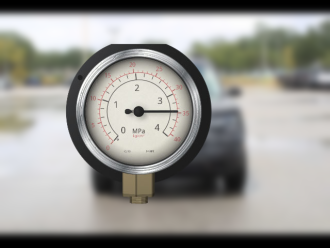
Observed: 3.4 MPa
